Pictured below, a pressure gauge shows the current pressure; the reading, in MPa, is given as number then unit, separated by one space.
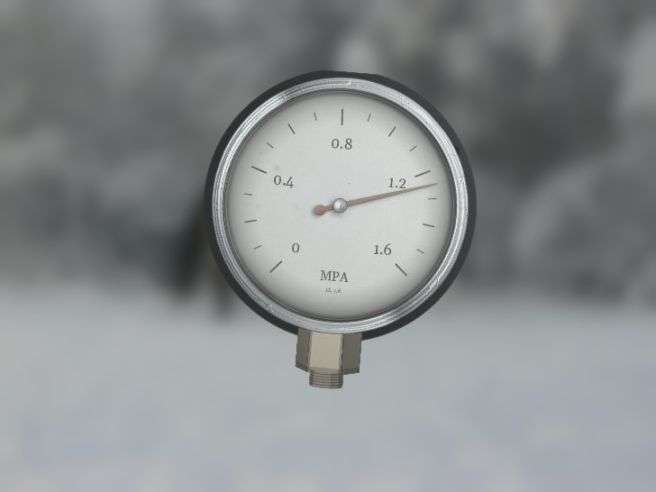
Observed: 1.25 MPa
